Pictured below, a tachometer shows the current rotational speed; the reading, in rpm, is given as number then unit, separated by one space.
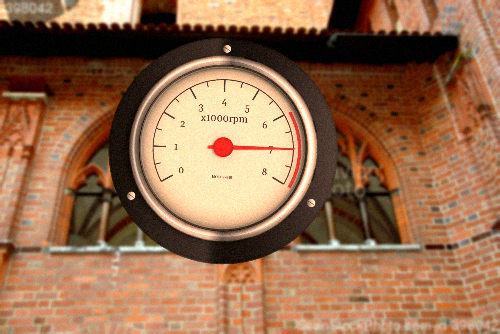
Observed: 7000 rpm
